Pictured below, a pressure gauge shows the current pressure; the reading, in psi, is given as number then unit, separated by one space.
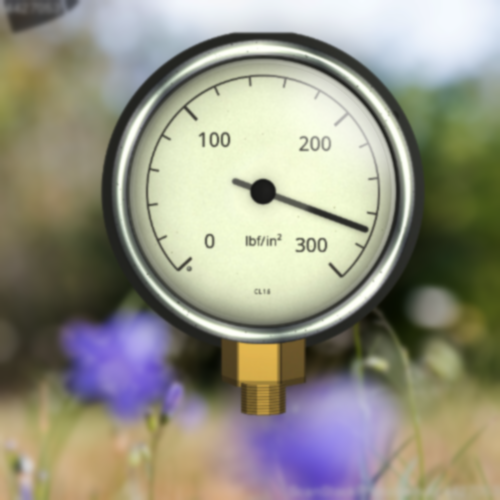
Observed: 270 psi
